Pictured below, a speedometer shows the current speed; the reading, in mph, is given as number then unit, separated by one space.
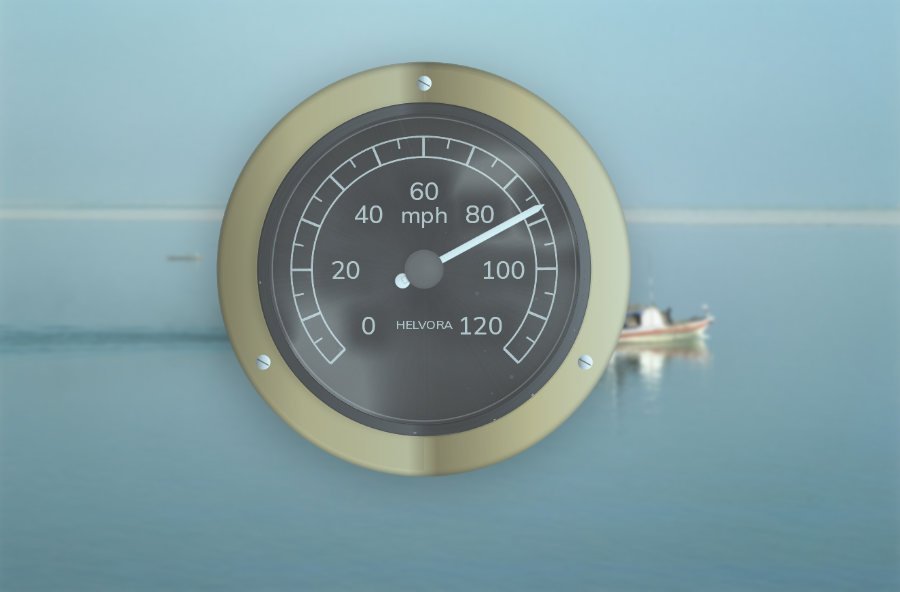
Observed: 87.5 mph
